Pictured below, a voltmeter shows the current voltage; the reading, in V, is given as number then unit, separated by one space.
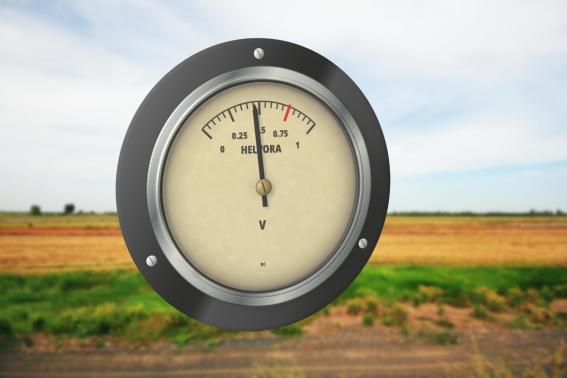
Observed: 0.45 V
